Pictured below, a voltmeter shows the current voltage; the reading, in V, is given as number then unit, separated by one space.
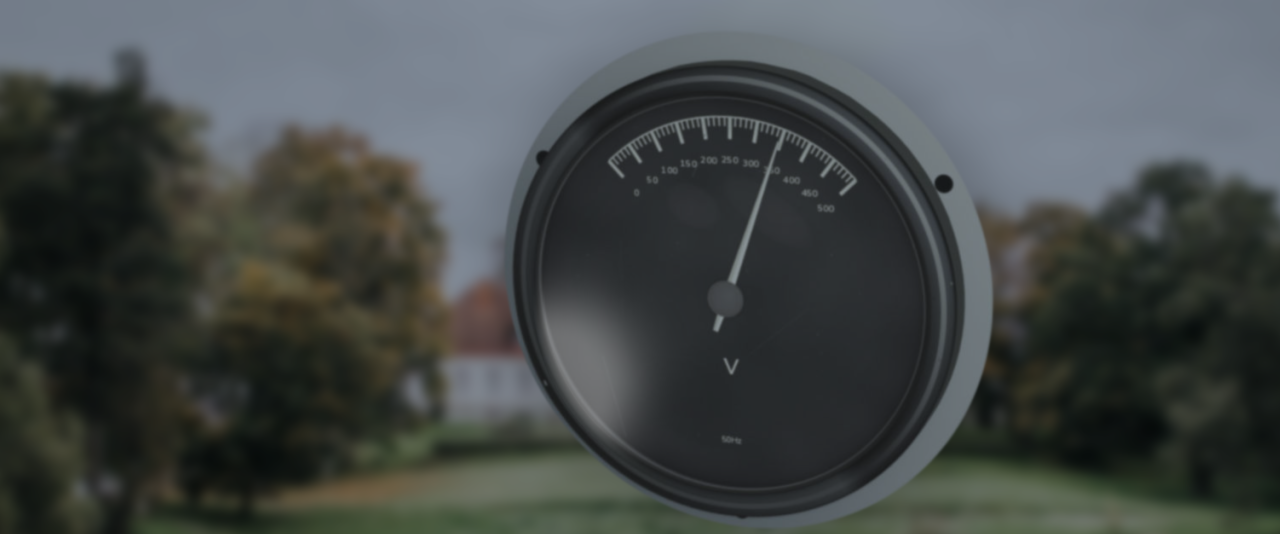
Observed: 350 V
